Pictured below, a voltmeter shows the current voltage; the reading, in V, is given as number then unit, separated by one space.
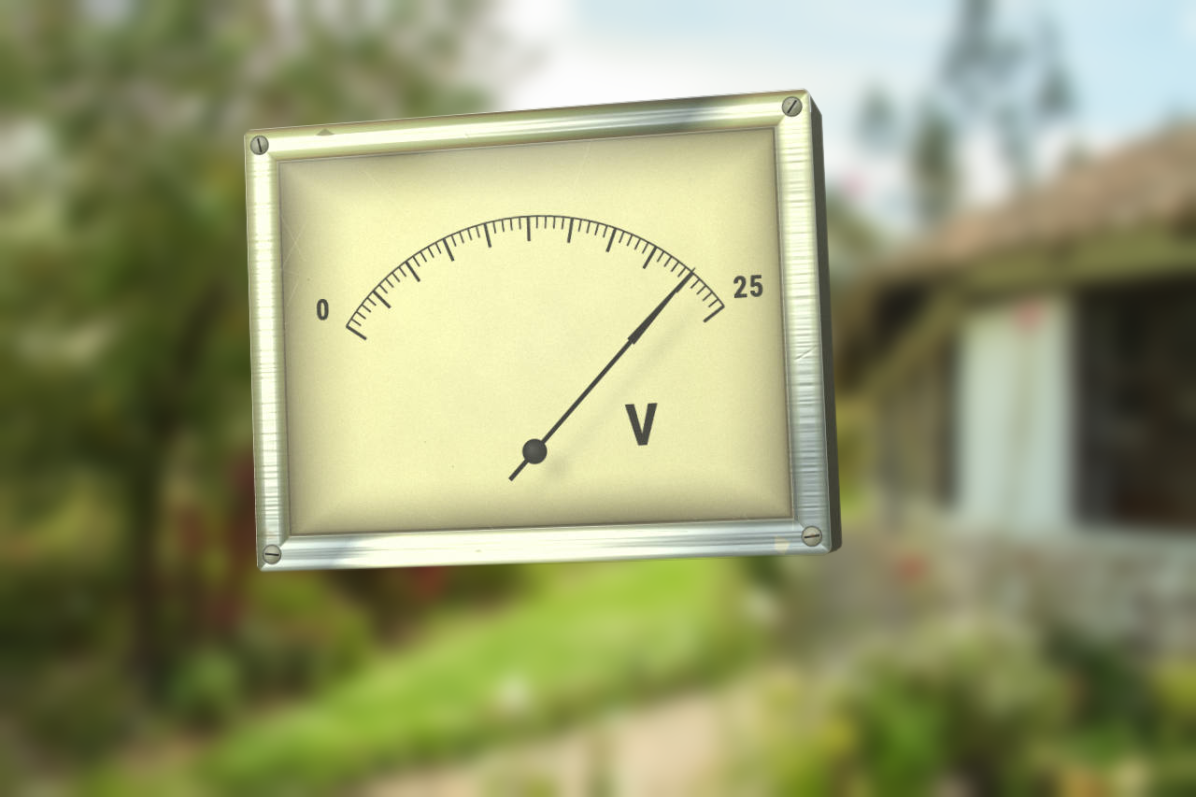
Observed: 22.5 V
